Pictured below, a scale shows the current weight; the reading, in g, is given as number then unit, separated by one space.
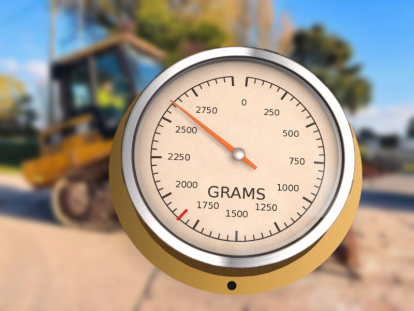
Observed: 2600 g
